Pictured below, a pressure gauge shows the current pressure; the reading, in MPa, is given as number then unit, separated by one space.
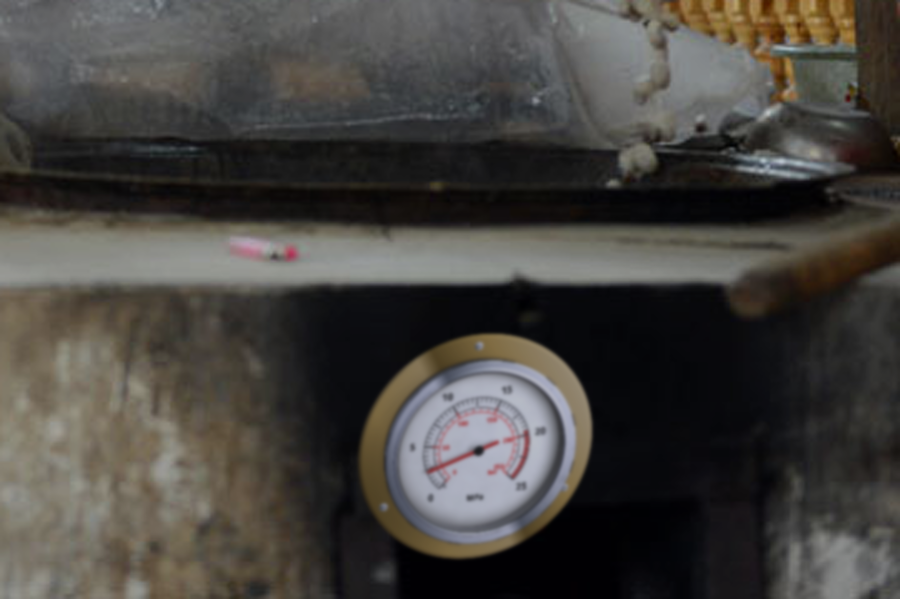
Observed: 2.5 MPa
